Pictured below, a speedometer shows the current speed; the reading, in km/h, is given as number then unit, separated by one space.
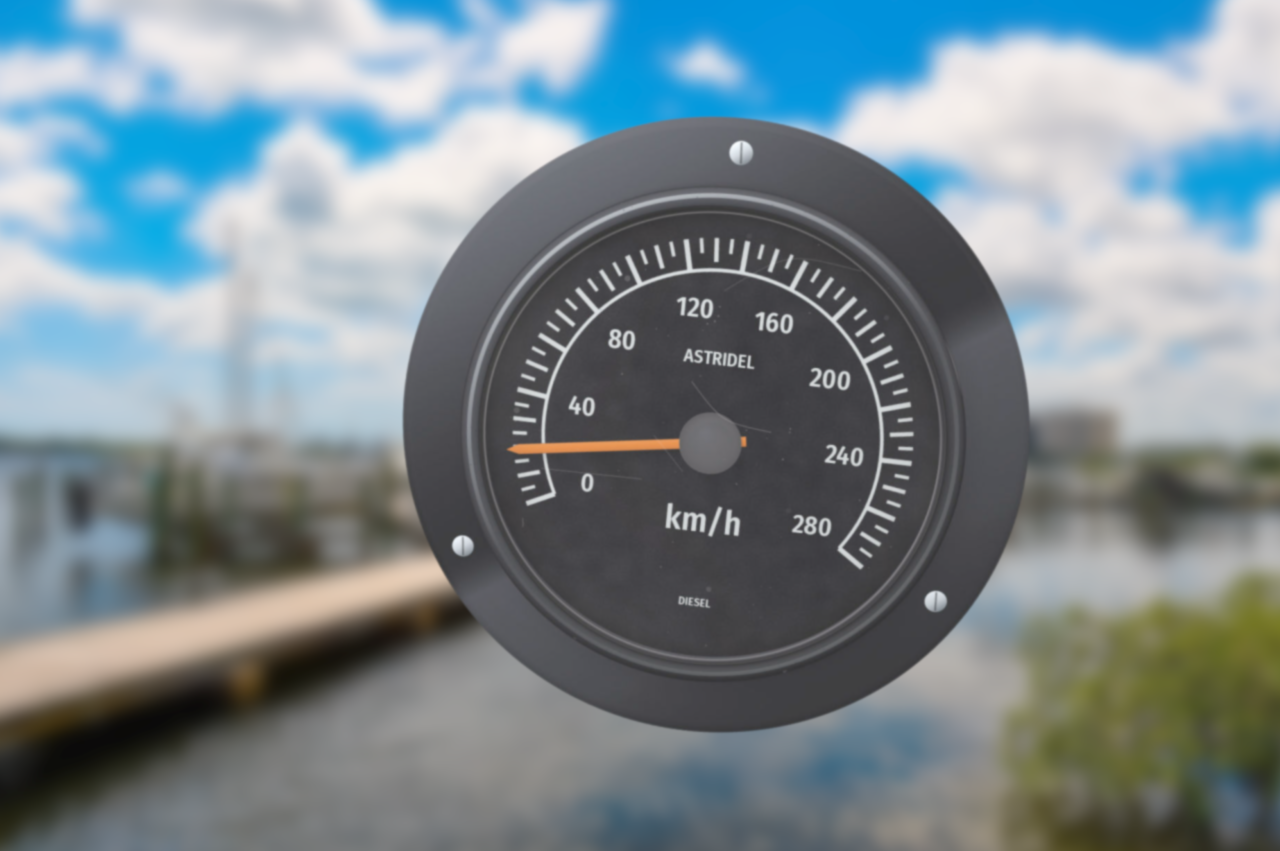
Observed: 20 km/h
